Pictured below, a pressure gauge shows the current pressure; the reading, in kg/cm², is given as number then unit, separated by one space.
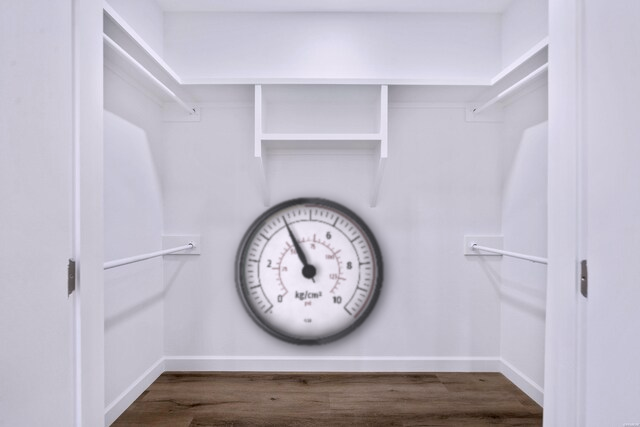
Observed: 4 kg/cm²
